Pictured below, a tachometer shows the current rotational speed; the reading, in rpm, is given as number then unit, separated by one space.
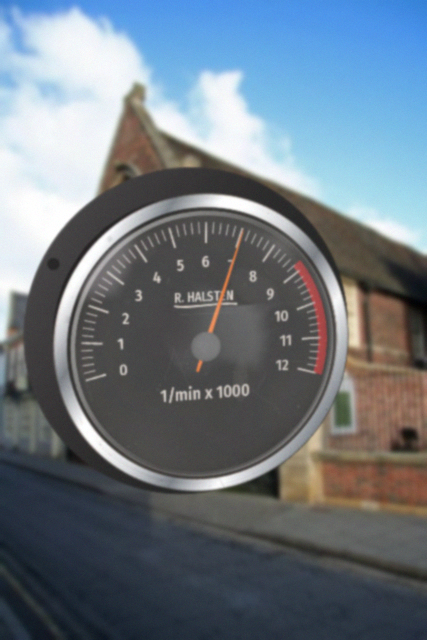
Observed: 7000 rpm
